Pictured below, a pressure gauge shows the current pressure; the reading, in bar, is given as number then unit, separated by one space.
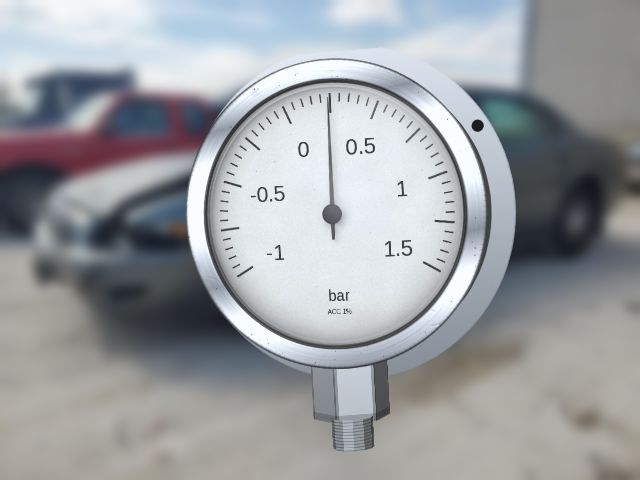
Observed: 0.25 bar
